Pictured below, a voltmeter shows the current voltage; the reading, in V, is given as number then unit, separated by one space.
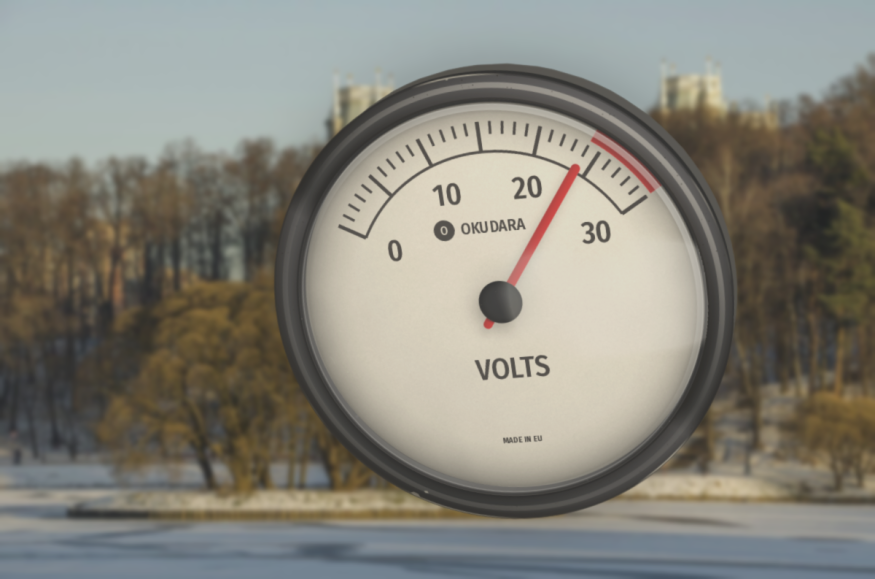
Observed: 24 V
